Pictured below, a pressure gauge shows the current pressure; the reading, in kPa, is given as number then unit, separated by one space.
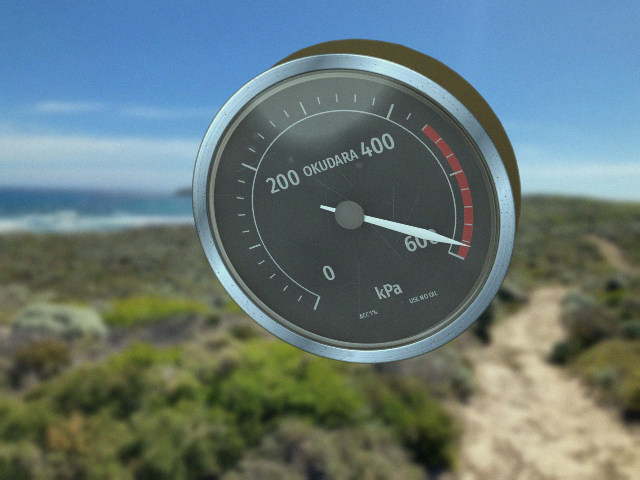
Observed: 580 kPa
